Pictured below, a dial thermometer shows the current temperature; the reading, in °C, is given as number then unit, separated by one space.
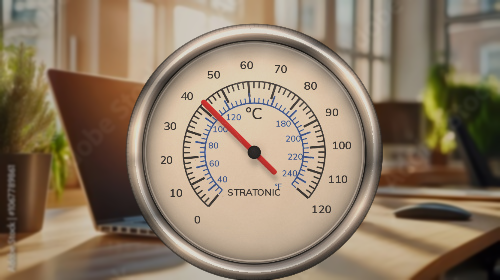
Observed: 42 °C
